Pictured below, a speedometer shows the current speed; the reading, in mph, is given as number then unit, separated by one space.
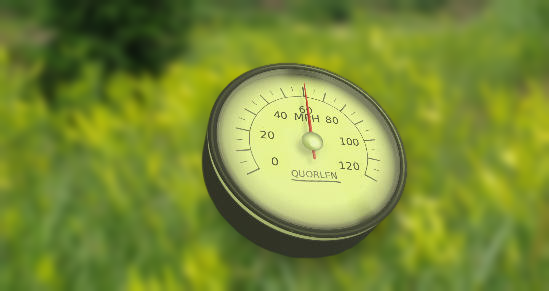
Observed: 60 mph
